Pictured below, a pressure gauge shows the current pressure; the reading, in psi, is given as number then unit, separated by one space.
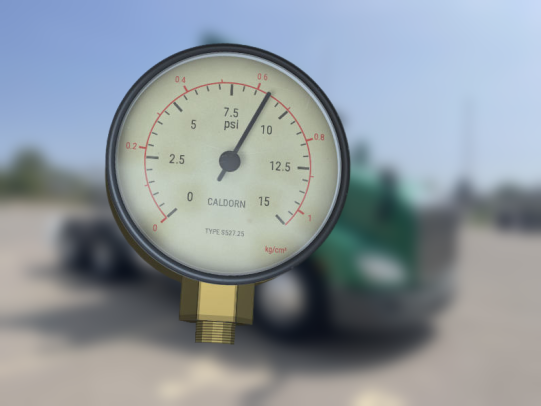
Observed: 9 psi
